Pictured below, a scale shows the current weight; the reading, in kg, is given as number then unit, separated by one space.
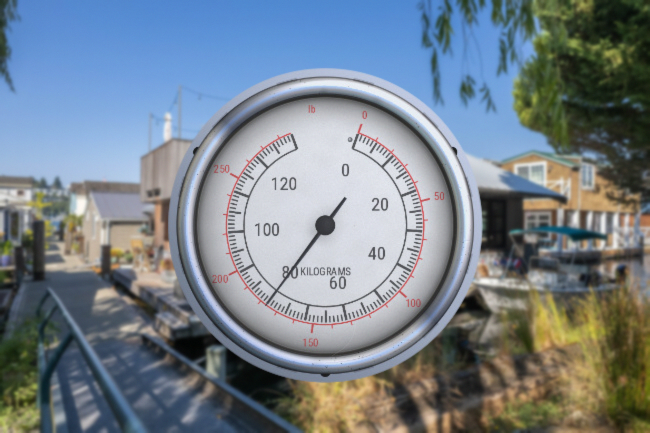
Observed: 80 kg
